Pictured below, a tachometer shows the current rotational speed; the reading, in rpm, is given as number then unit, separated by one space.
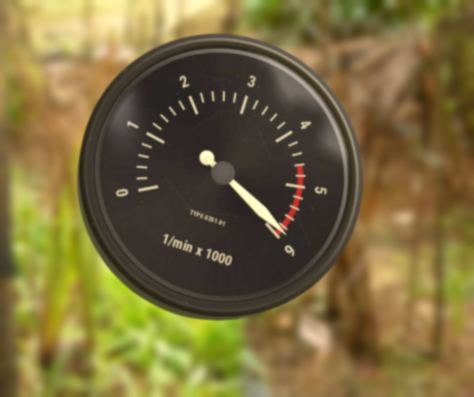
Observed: 5900 rpm
